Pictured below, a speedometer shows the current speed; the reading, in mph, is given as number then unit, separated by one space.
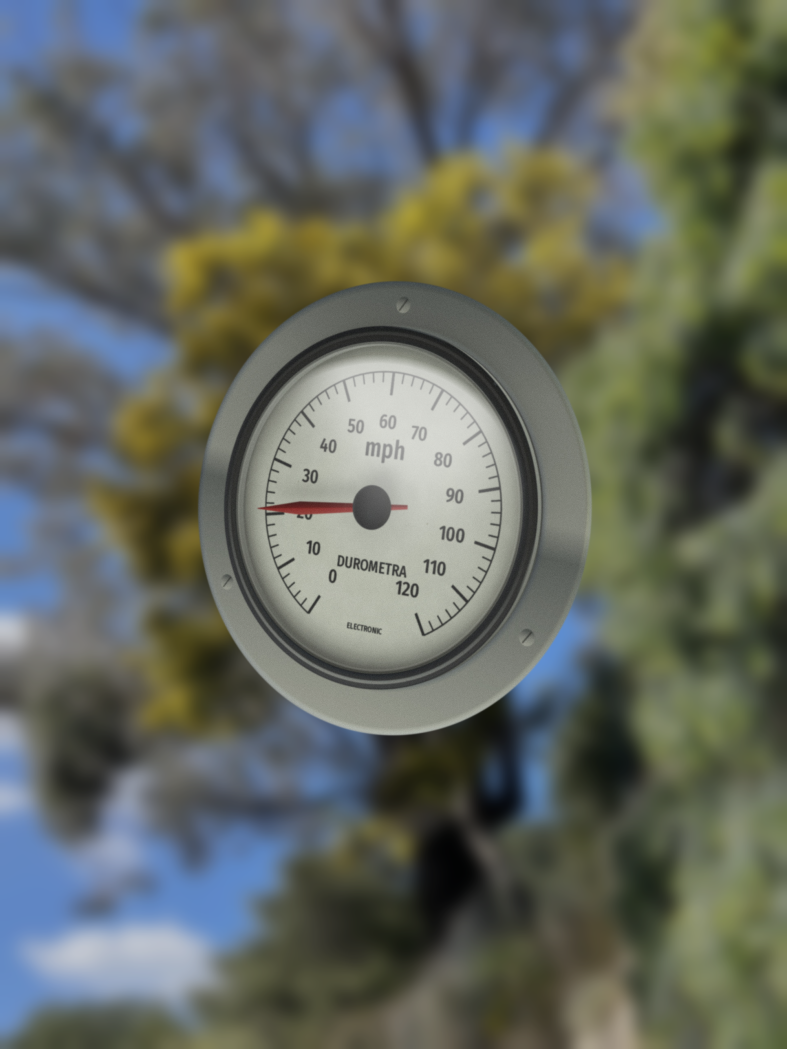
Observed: 21 mph
